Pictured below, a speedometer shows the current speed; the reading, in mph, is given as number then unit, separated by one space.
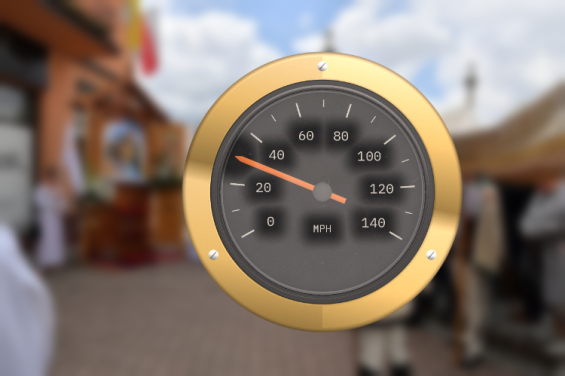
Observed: 30 mph
